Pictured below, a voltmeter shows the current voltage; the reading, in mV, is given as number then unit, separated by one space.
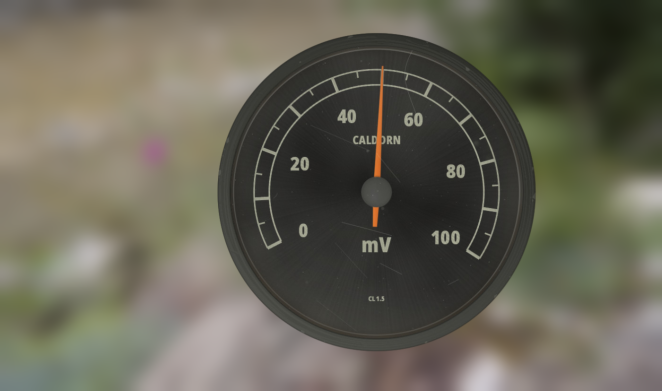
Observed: 50 mV
